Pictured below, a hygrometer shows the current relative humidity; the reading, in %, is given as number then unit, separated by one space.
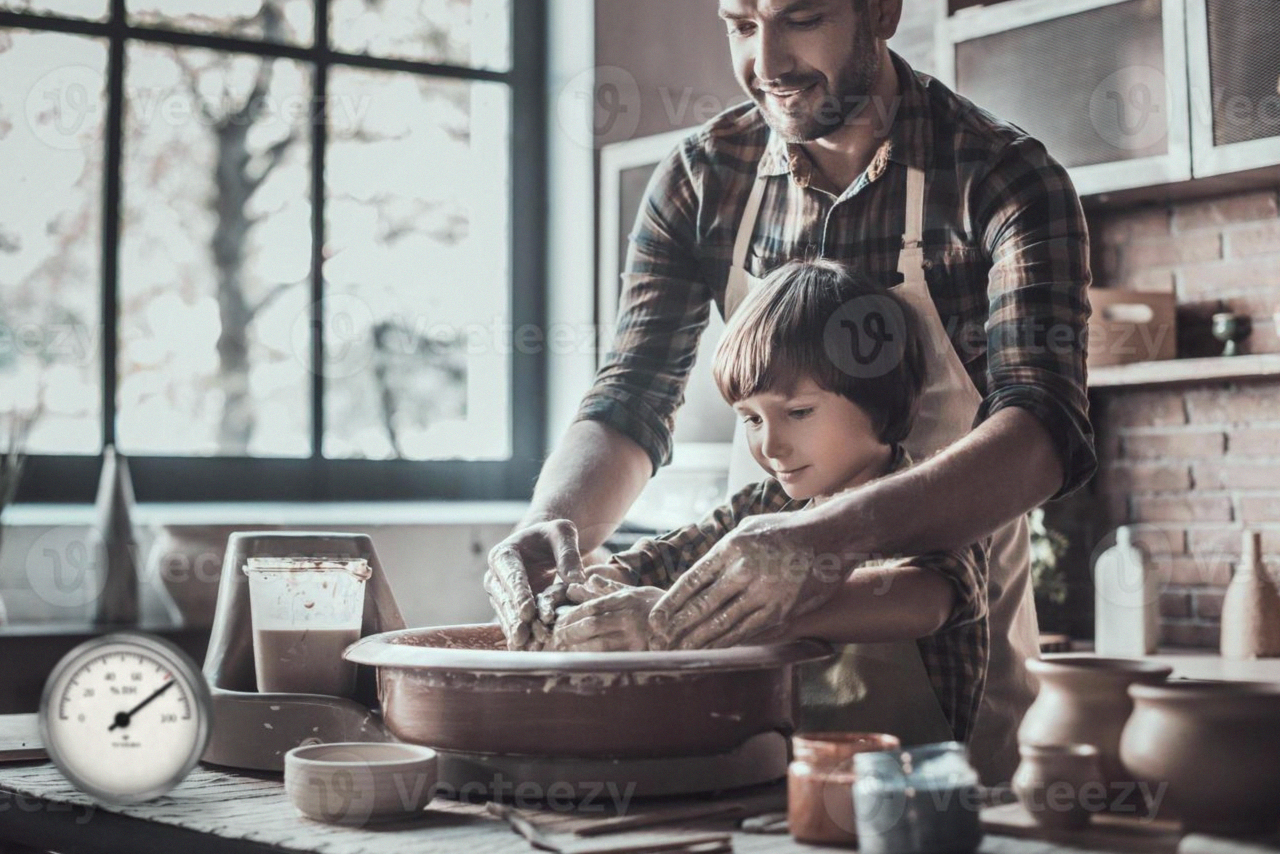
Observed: 80 %
